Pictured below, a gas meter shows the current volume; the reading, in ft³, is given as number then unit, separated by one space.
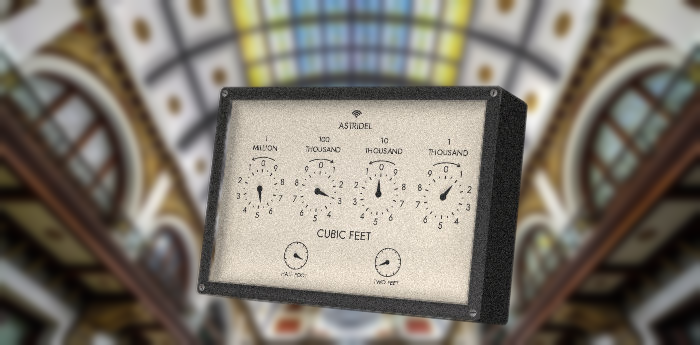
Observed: 530100 ft³
